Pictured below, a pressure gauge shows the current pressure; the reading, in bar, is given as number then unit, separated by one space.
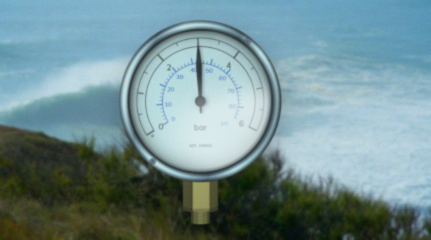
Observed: 3 bar
